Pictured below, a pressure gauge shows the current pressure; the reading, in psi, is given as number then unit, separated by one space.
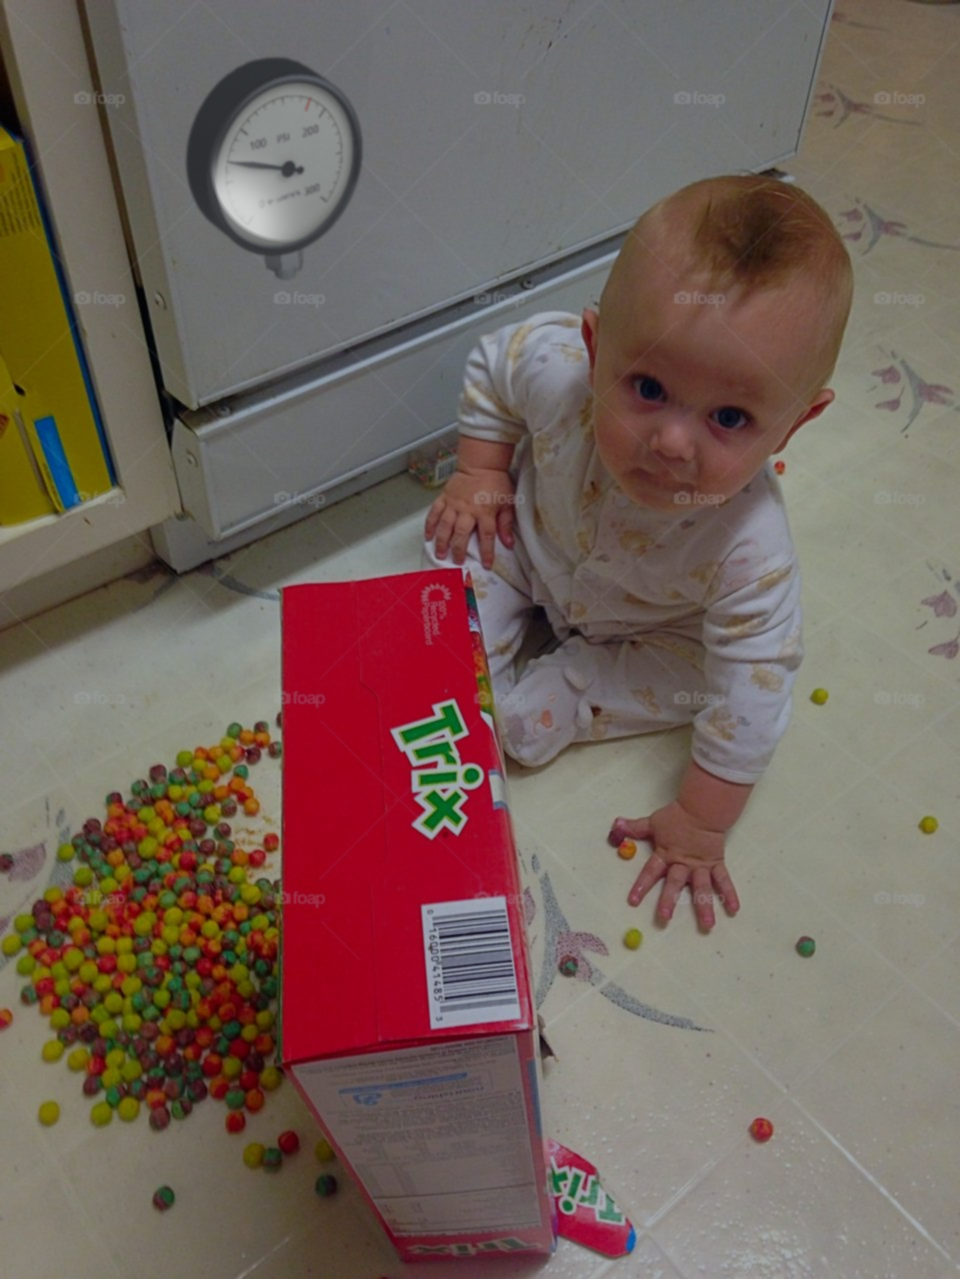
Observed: 70 psi
